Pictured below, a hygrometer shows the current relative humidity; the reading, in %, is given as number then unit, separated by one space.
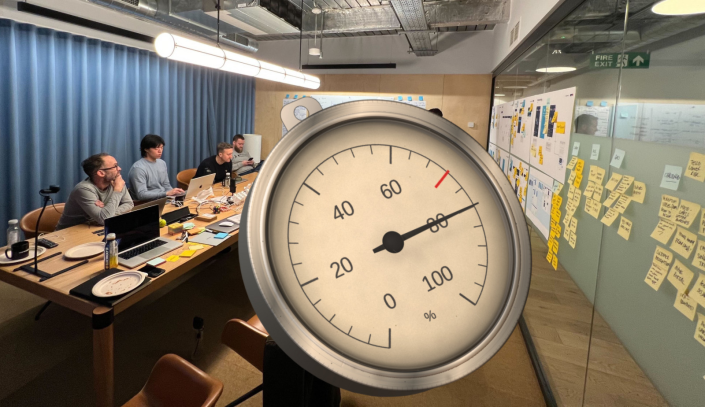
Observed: 80 %
